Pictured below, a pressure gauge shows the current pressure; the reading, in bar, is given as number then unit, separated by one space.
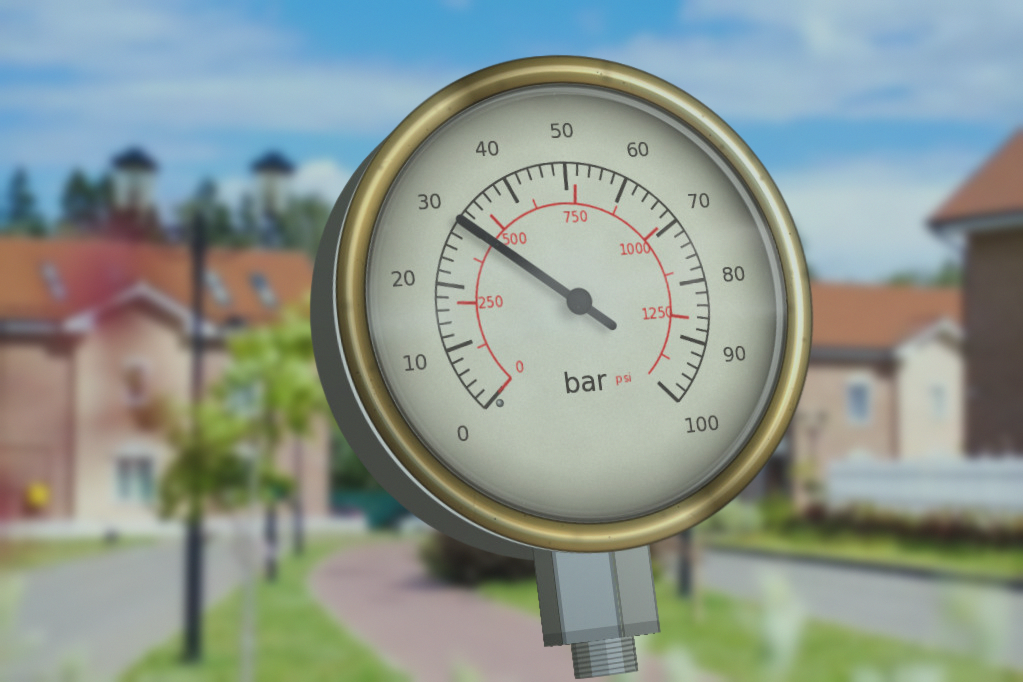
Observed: 30 bar
